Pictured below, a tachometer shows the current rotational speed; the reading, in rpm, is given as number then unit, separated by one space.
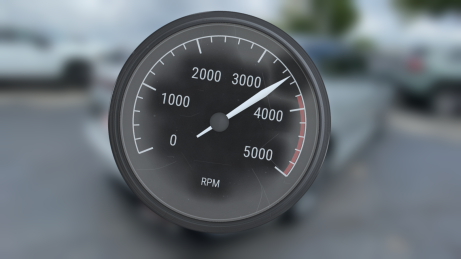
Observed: 3500 rpm
